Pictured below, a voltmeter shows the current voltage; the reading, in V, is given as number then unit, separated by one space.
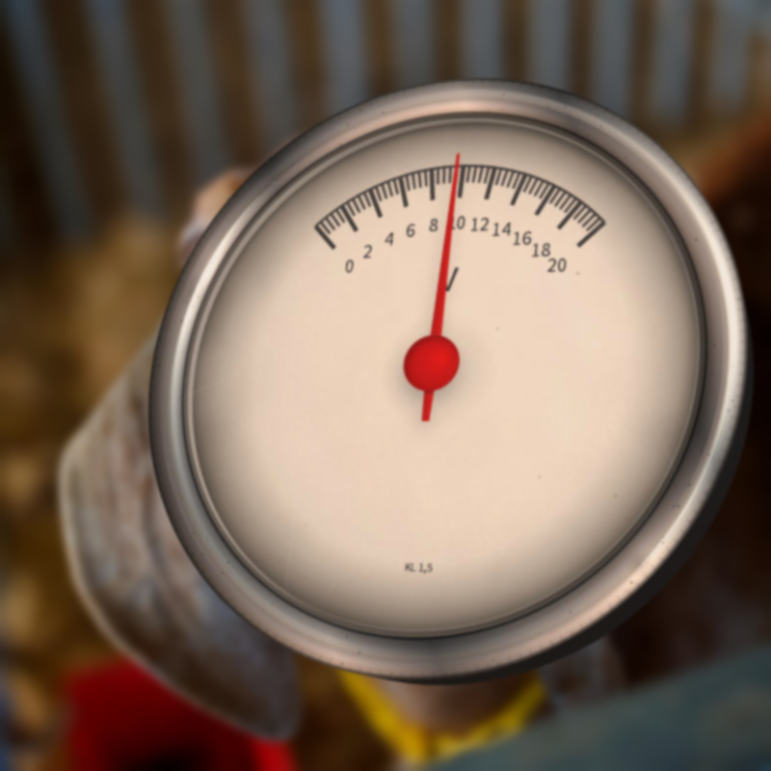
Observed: 10 V
